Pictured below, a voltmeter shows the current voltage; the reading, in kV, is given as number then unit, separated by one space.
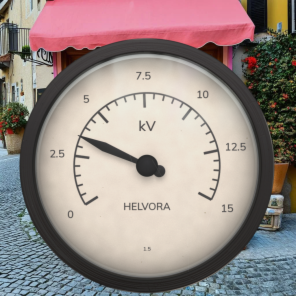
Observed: 3.5 kV
